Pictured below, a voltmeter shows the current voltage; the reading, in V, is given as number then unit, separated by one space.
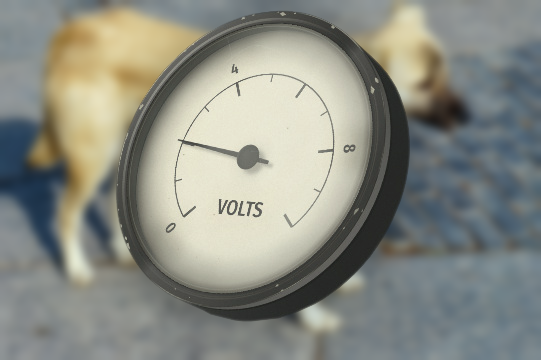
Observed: 2 V
